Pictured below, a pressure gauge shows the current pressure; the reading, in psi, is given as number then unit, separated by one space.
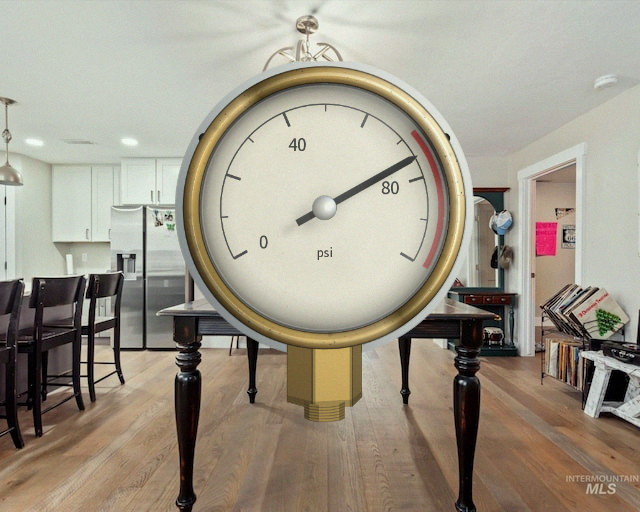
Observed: 75 psi
